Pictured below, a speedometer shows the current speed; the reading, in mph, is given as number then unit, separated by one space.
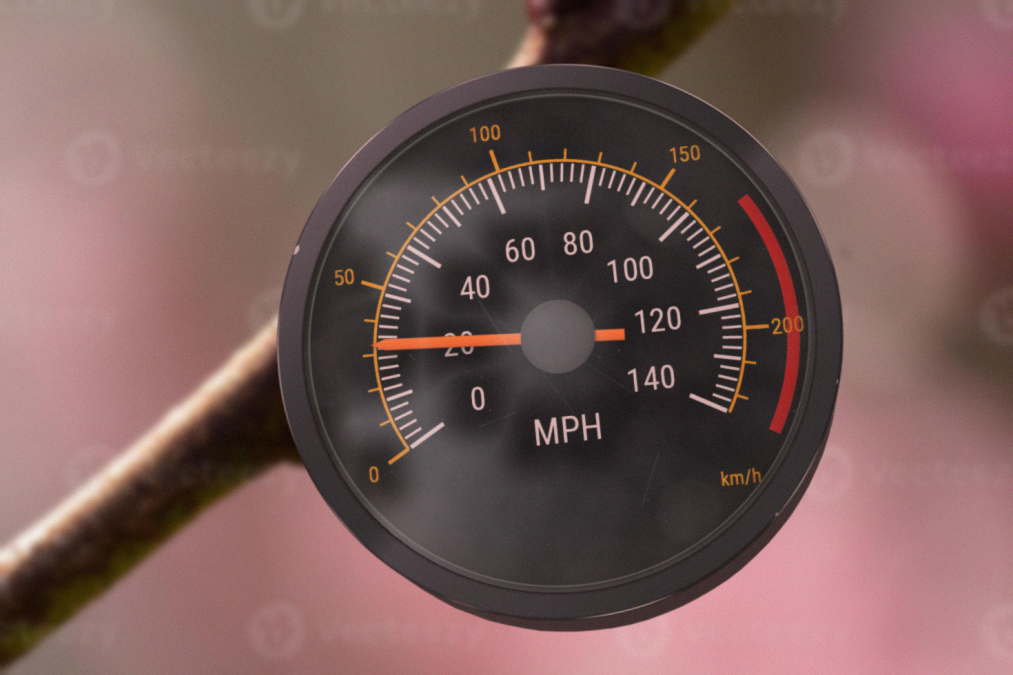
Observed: 20 mph
